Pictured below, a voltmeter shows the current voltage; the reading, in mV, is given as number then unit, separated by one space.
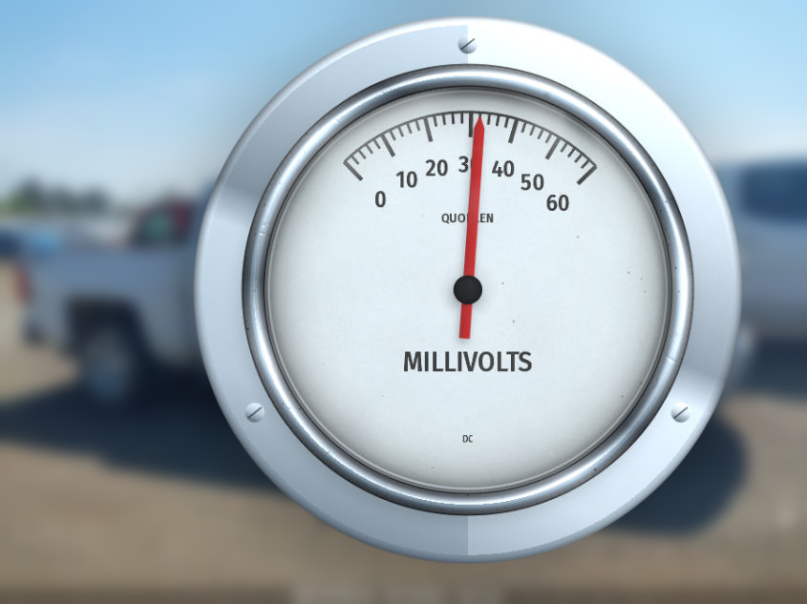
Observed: 32 mV
